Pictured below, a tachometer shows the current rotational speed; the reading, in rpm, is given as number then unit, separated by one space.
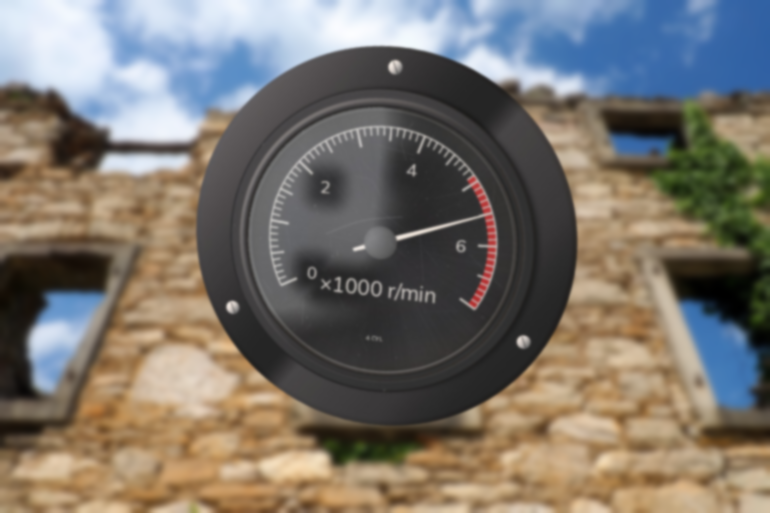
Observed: 5500 rpm
